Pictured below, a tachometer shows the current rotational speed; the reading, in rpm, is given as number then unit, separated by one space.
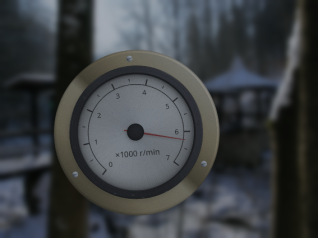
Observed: 6250 rpm
